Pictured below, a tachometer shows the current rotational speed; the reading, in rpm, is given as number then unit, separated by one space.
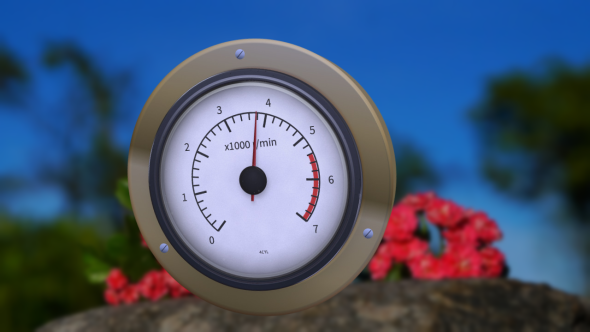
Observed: 3800 rpm
